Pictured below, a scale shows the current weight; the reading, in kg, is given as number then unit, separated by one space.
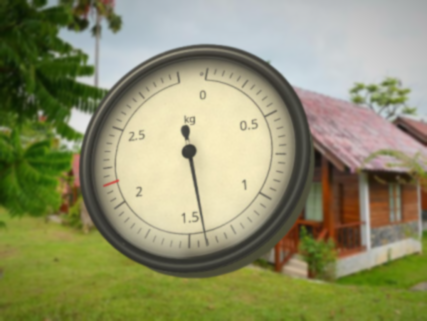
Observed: 1.4 kg
